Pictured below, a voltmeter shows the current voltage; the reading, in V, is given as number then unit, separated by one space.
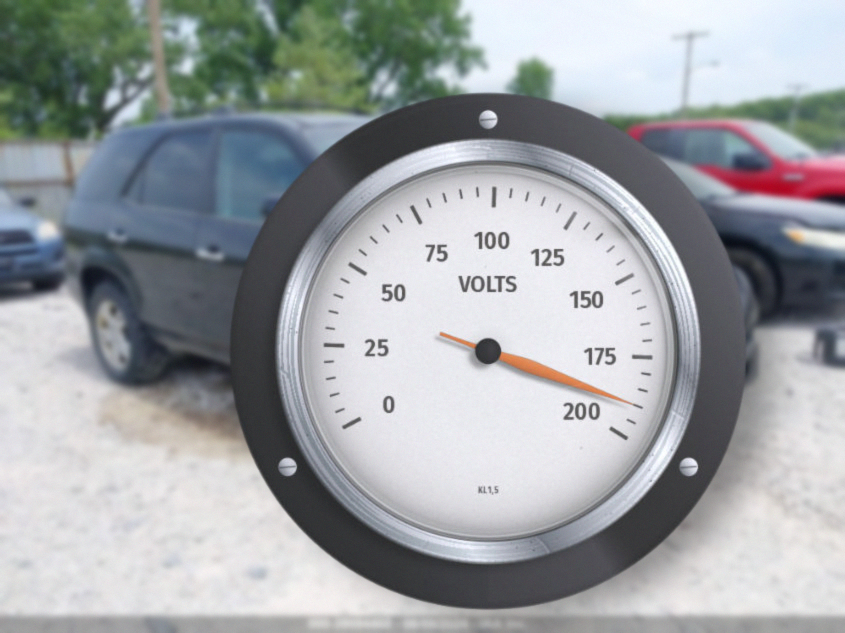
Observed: 190 V
